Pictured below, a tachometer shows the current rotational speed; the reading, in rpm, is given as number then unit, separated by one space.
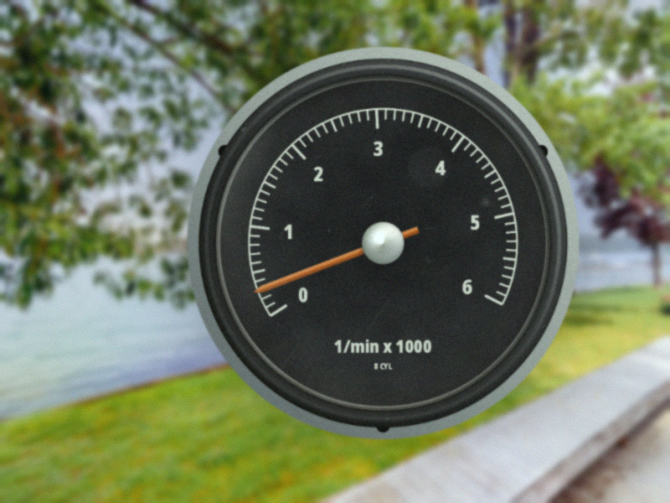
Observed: 300 rpm
